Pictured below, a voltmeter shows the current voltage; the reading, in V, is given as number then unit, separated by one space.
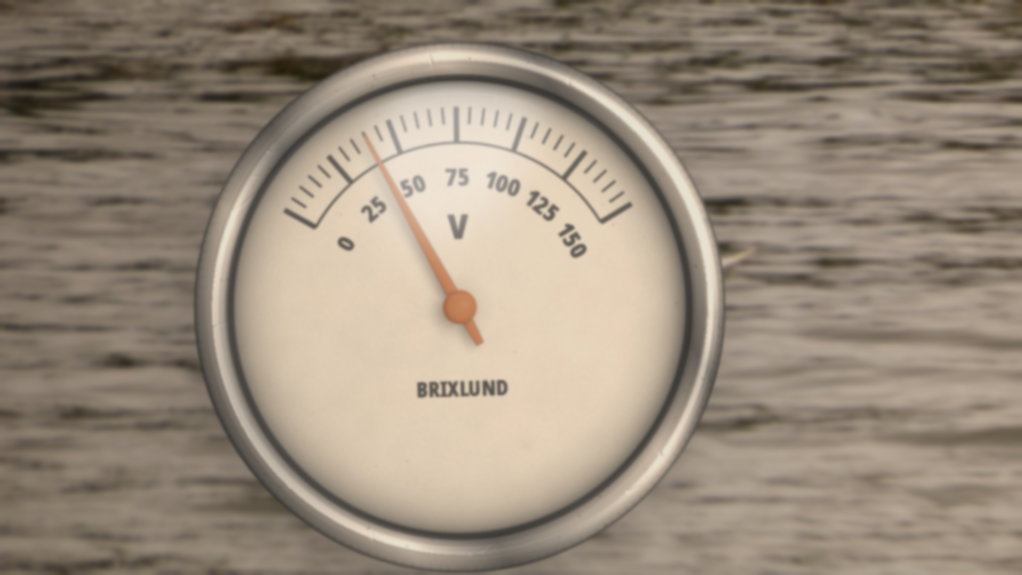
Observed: 40 V
